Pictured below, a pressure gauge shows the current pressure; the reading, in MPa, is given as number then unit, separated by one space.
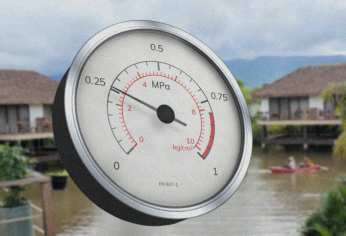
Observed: 0.25 MPa
